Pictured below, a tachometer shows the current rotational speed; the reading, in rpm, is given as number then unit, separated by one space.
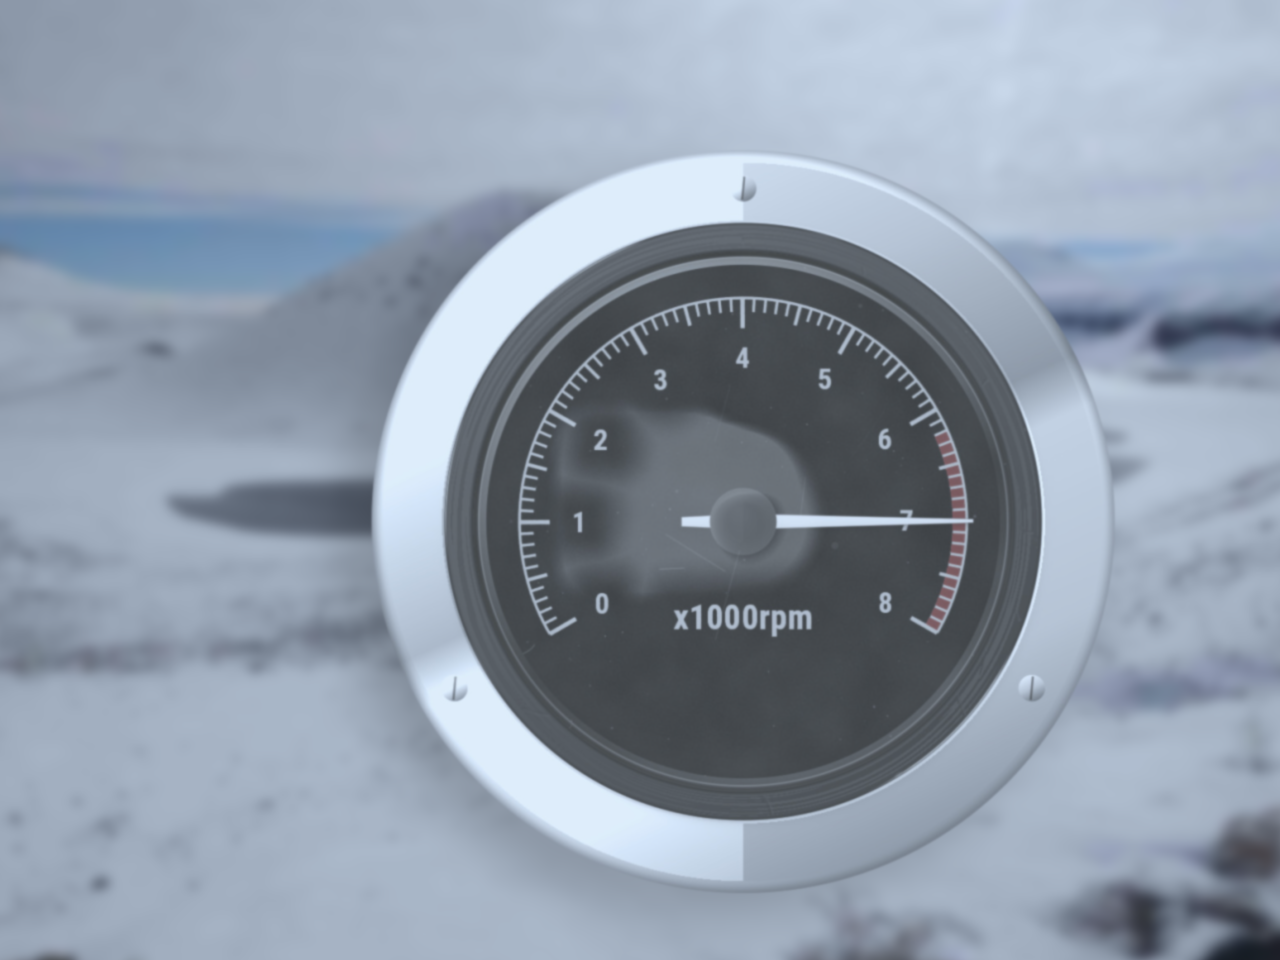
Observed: 7000 rpm
